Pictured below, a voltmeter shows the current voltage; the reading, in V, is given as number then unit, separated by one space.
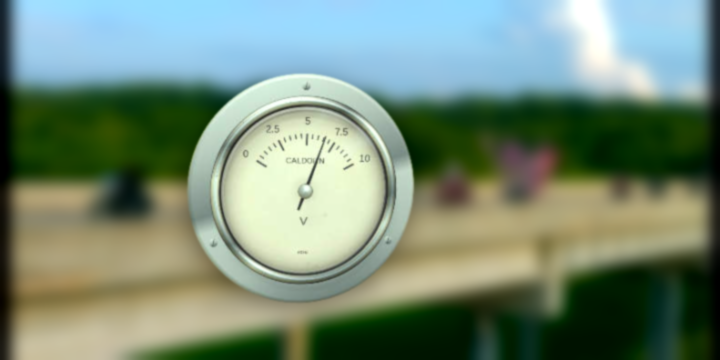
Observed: 6.5 V
